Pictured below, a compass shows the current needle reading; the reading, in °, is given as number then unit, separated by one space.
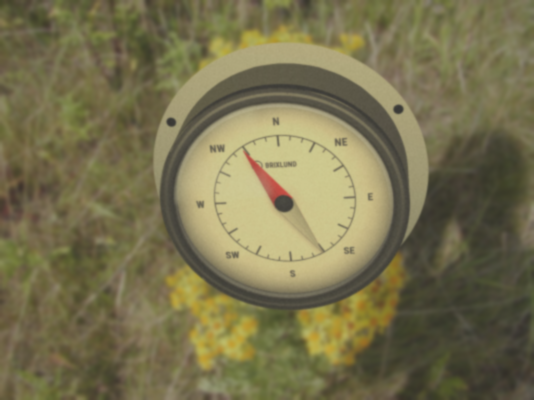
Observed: 330 °
